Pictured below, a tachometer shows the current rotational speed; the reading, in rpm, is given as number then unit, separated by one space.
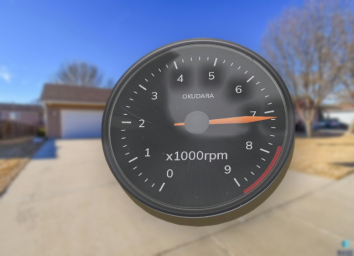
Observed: 7200 rpm
